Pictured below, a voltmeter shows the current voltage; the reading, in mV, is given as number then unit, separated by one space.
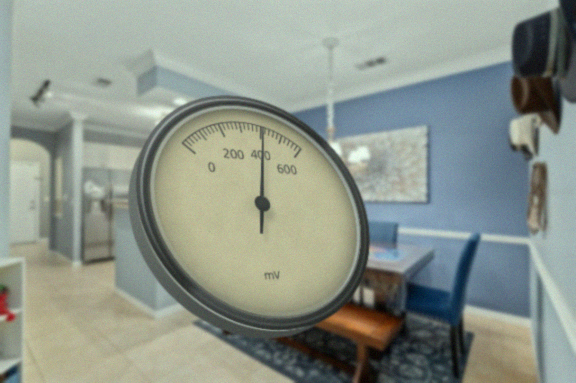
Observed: 400 mV
